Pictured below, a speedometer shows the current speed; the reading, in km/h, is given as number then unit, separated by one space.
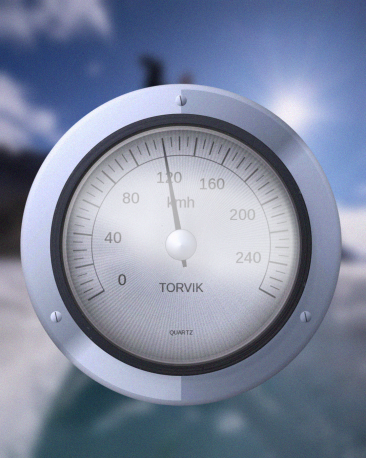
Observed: 120 km/h
